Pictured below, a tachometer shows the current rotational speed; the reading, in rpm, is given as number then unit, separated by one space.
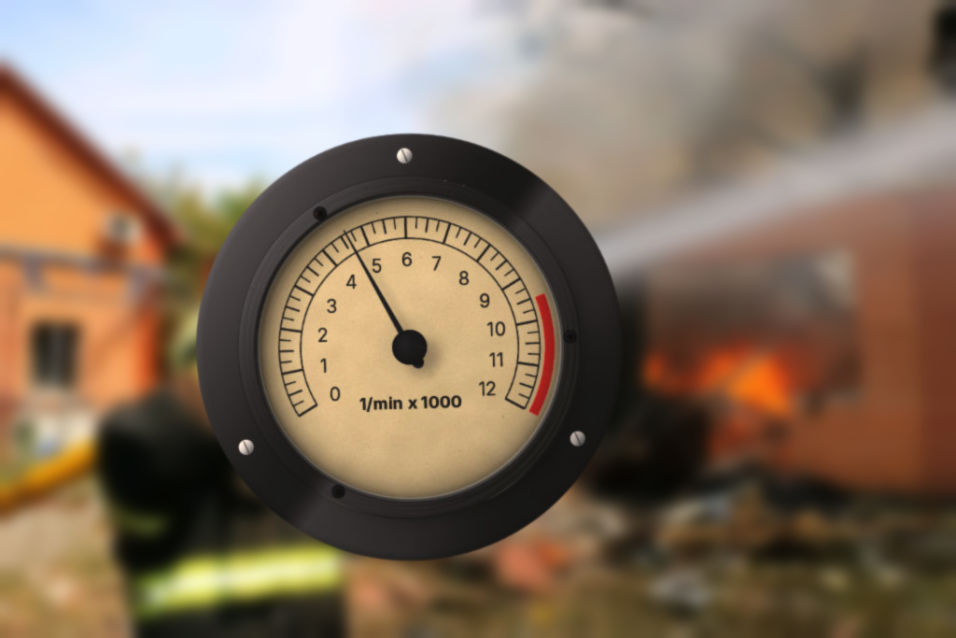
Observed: 4625 rpm
